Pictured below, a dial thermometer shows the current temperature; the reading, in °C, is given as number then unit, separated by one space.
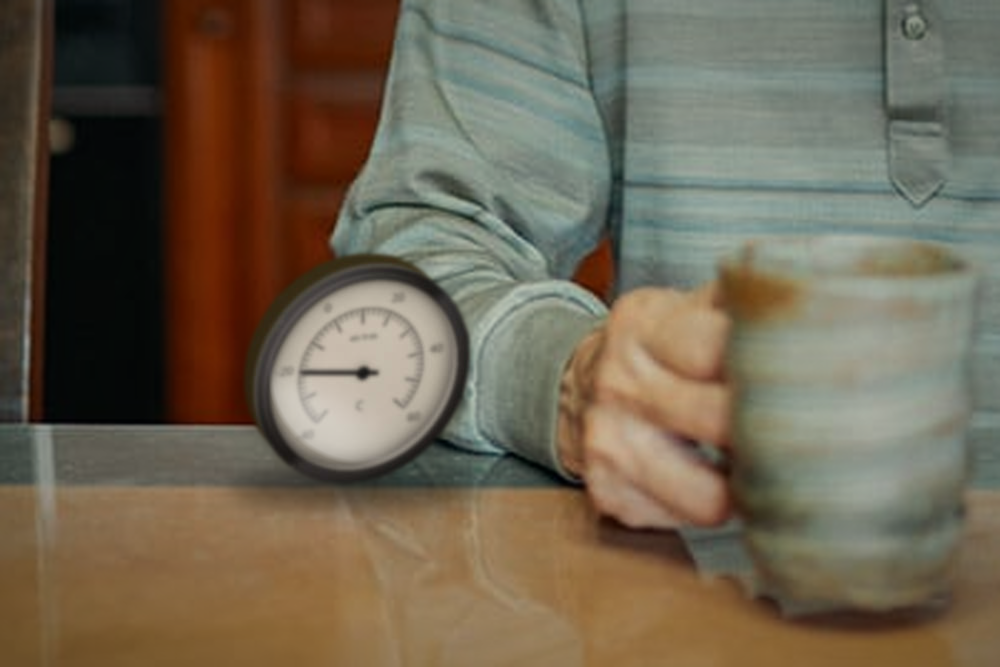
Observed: -20 °C
